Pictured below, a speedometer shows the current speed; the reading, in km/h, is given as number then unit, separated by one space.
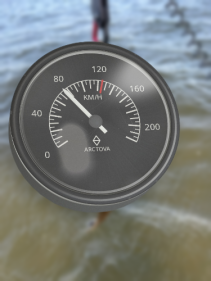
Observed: 75 km/h
